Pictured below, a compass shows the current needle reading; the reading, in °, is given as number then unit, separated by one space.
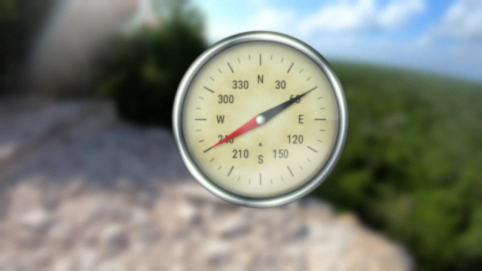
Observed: 240 °
